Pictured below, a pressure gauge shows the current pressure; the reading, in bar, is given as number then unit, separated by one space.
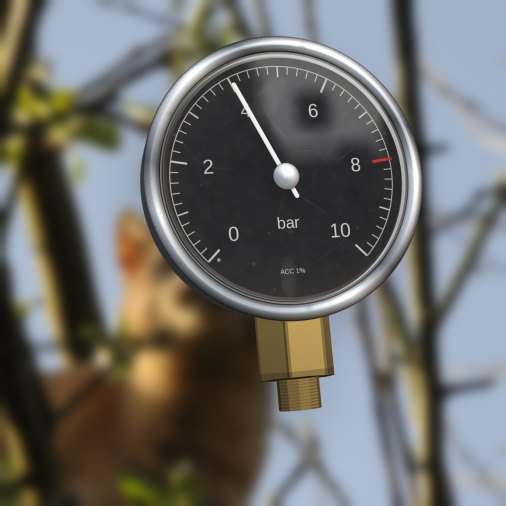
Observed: 4 bar
